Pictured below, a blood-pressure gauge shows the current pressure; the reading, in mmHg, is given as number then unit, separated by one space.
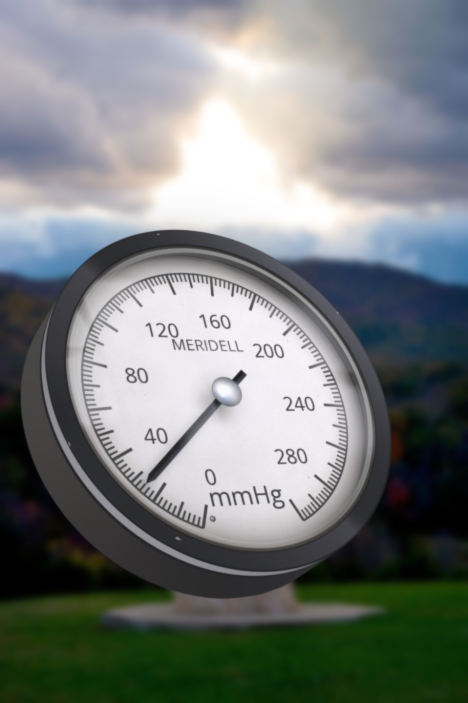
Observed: 26 mmHg
